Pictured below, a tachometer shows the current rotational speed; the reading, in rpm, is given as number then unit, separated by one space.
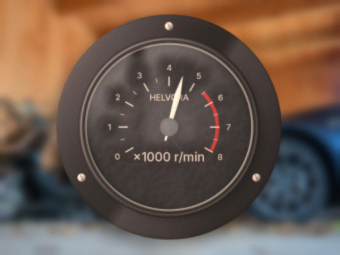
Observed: 4500 rpm
